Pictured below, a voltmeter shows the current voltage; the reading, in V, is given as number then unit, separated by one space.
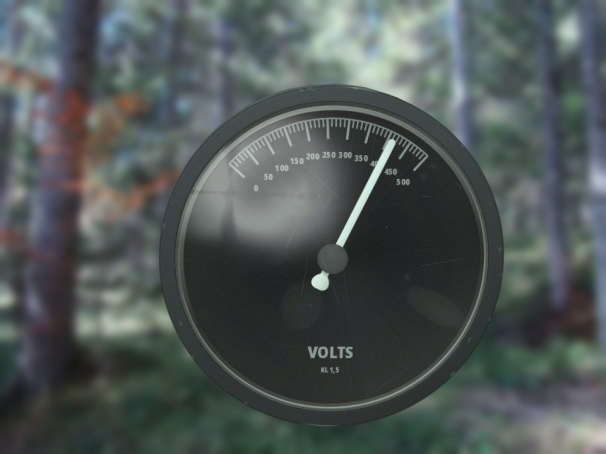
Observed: 410 V
